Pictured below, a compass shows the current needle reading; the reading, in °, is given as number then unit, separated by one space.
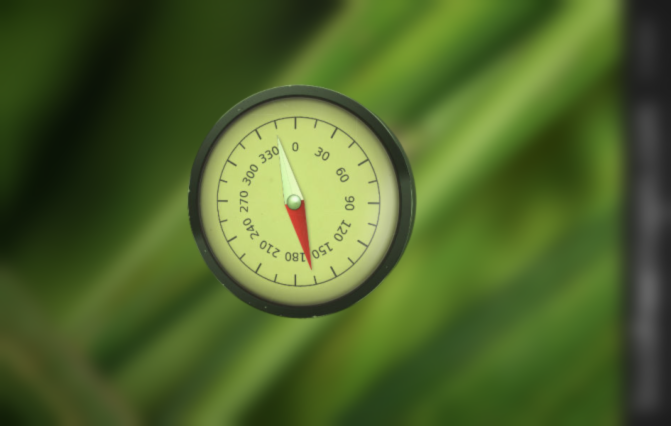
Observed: 165 °
